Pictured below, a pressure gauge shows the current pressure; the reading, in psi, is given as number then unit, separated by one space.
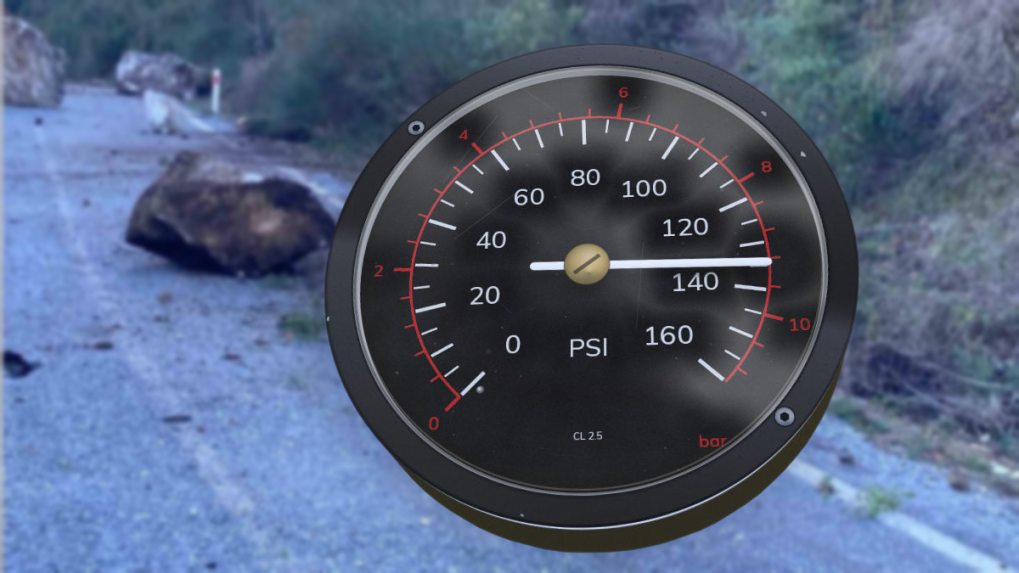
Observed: 135 psi
